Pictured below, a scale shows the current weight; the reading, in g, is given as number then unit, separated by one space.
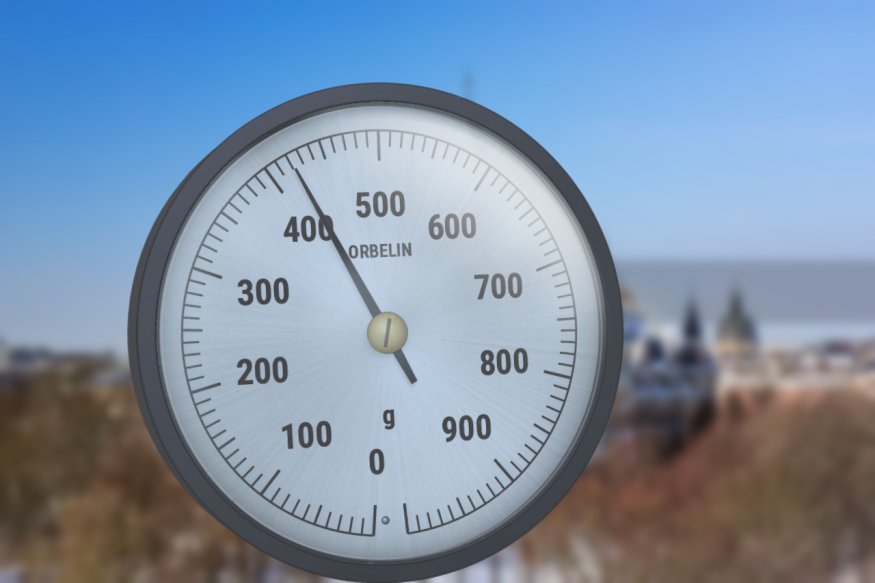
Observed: 420 g
